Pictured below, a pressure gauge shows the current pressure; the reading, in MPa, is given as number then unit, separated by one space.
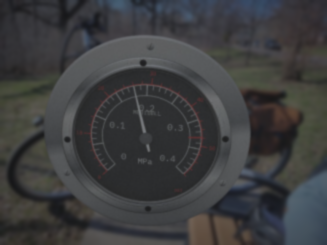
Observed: 0.18 MPa
